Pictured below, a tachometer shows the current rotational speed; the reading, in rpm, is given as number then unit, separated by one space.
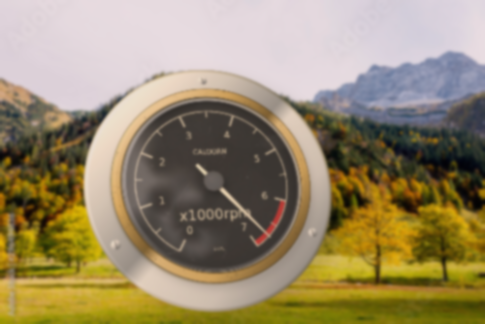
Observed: 6750 rpm
